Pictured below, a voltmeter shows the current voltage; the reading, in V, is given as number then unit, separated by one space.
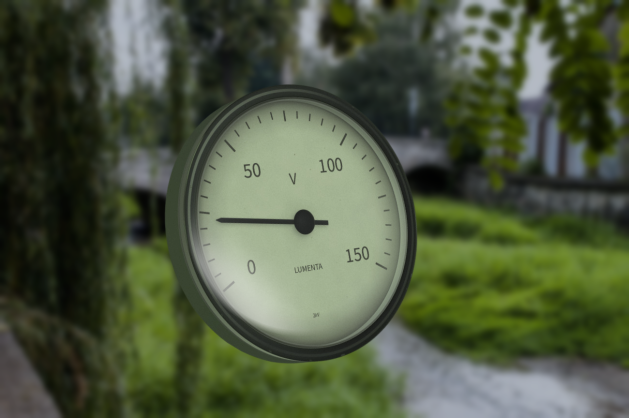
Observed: 22.5 V
